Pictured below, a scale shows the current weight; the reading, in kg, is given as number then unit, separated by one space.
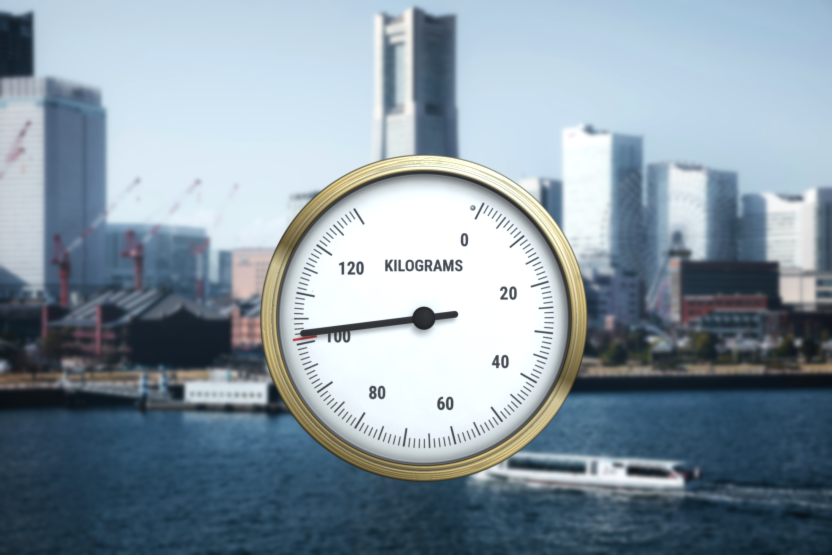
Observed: 102 kg
